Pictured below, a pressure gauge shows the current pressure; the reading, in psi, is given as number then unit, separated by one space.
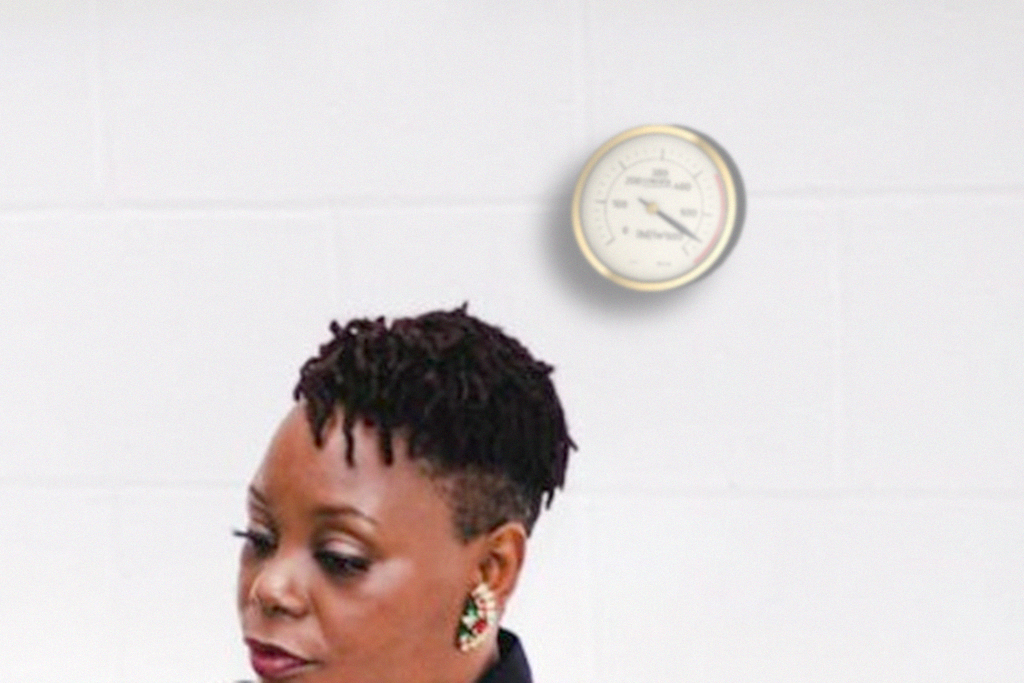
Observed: 560 psi
